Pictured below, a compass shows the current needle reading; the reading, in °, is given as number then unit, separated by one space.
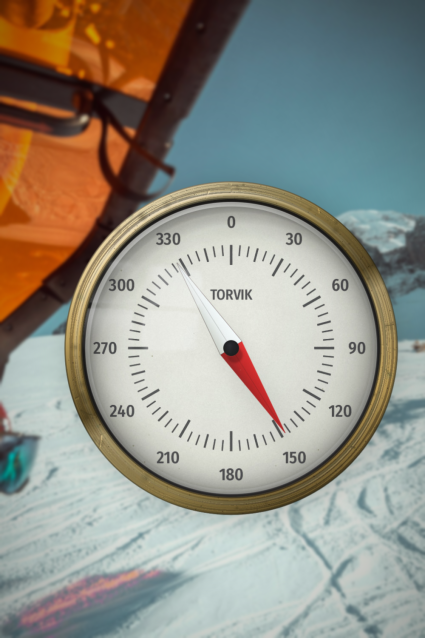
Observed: 147.5 °
